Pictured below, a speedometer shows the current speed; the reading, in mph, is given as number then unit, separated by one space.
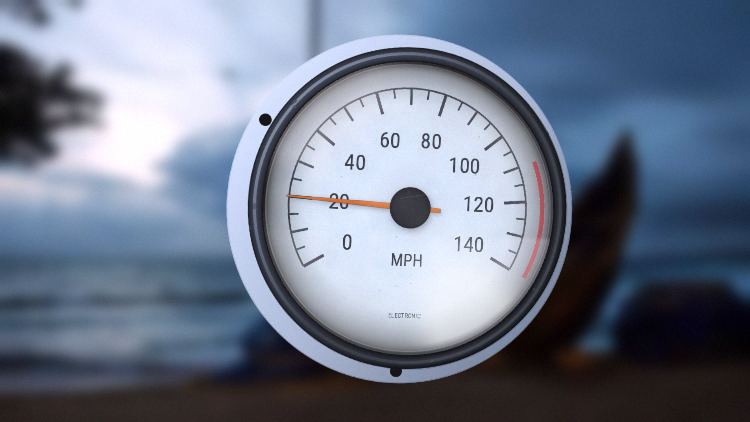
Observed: 20 mph
